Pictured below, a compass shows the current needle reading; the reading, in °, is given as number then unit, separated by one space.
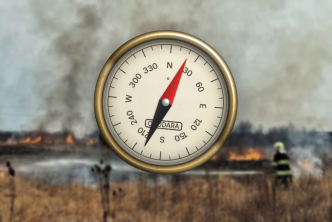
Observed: 20 °
